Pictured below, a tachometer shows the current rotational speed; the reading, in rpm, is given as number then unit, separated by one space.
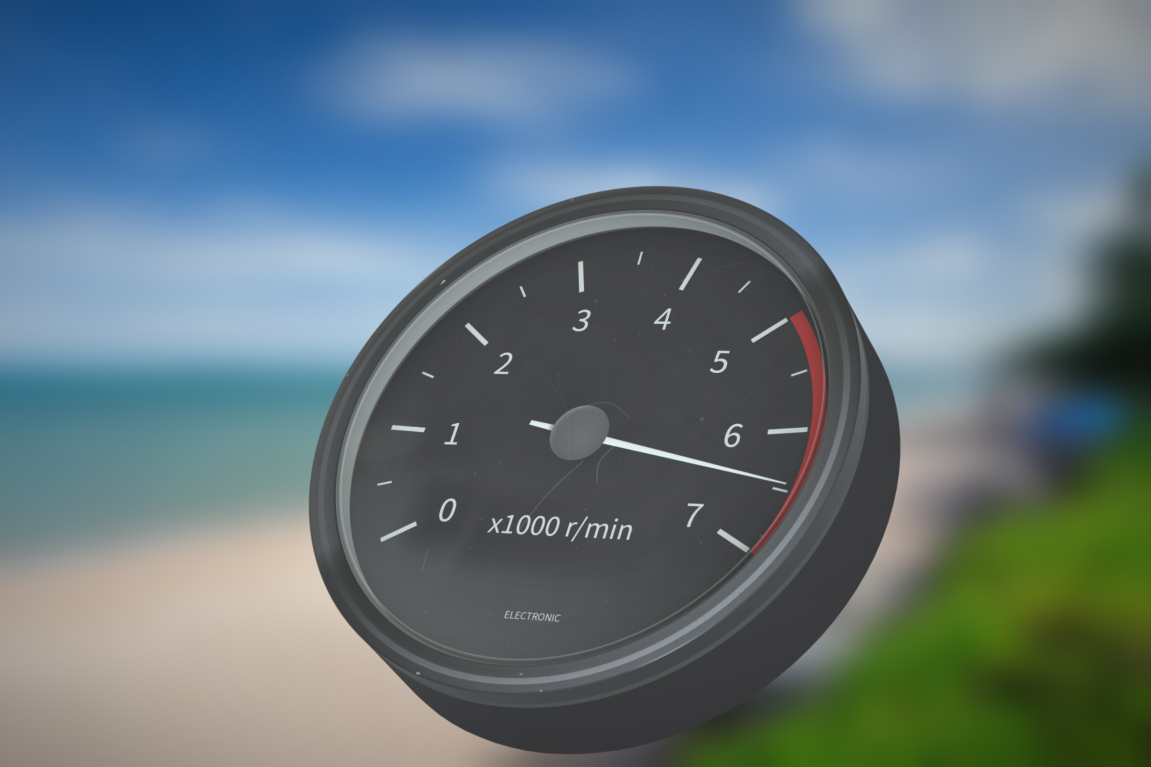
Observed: 6500 rpm
